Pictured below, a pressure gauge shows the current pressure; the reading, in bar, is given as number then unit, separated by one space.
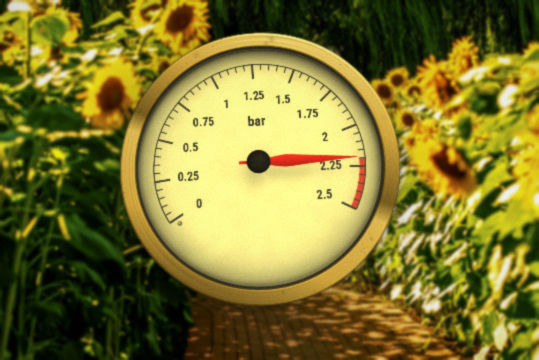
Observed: 2.2 bar
